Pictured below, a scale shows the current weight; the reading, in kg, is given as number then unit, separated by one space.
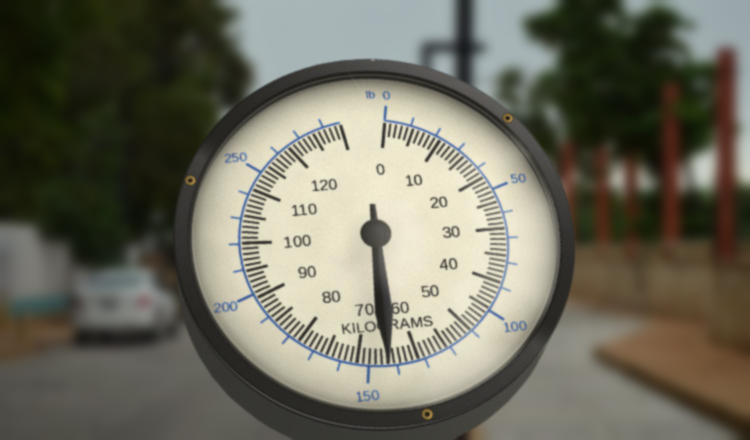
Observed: 65 kg
